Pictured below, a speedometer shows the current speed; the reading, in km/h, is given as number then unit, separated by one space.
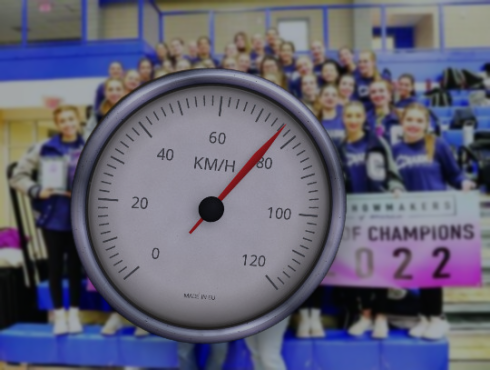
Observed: 76 km/h
